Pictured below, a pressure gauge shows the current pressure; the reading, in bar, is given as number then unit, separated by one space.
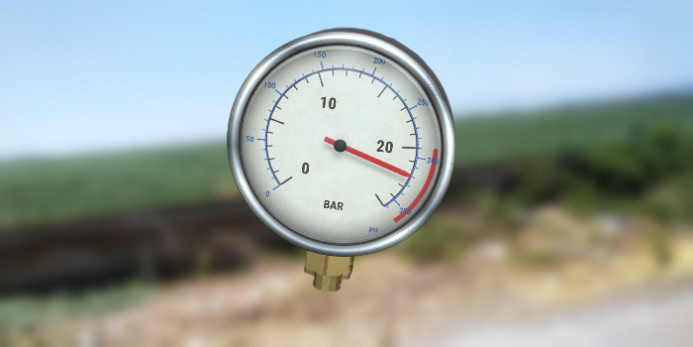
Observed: 22 bar
